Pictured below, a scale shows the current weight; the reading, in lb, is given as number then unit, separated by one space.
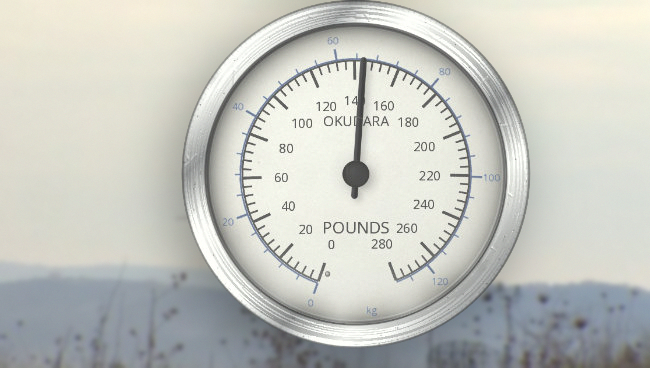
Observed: 144 lb
